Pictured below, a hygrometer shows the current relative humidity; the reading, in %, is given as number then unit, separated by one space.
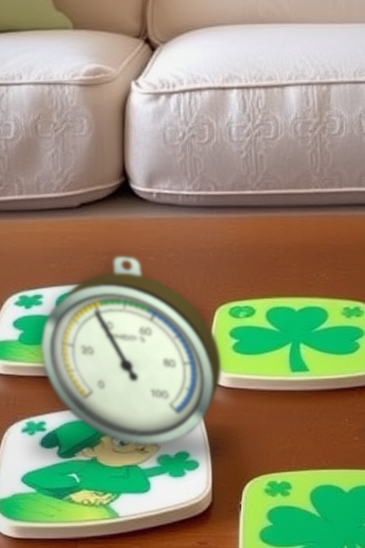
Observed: 40 %
